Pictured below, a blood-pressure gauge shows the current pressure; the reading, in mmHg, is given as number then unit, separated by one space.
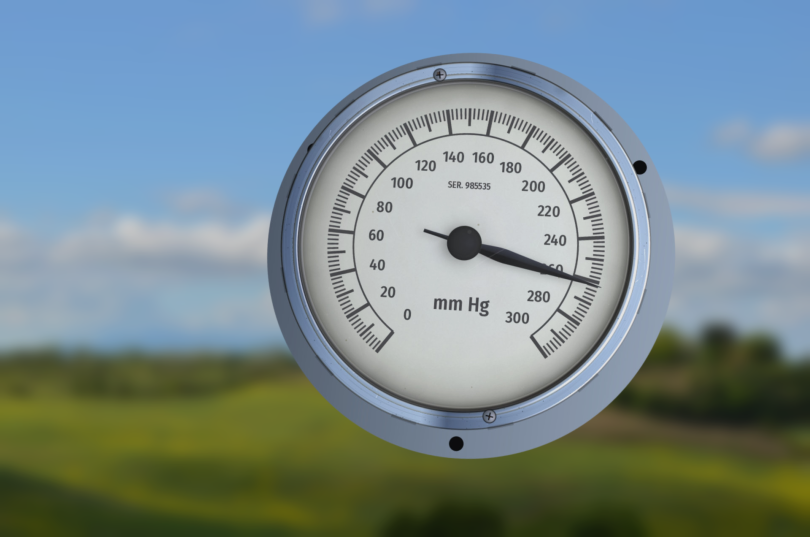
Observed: 262 mmHg
